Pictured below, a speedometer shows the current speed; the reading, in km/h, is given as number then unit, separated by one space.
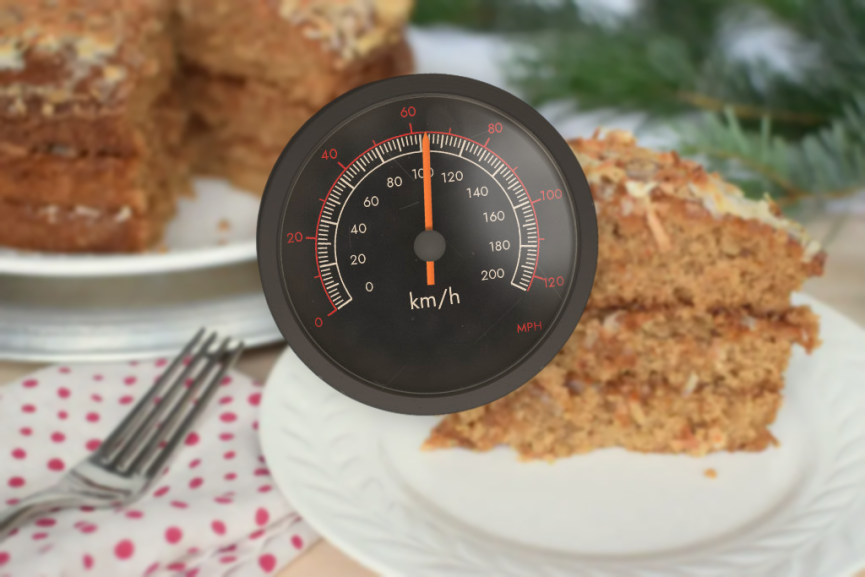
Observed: 102 km/h
